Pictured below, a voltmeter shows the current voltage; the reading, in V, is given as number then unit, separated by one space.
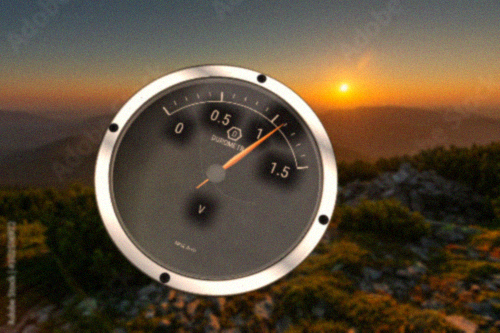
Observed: 1.1 V
